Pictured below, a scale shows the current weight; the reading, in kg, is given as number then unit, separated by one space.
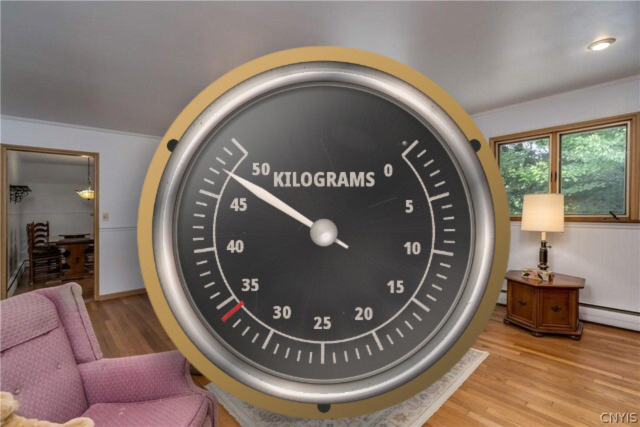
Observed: 47.5 kg
